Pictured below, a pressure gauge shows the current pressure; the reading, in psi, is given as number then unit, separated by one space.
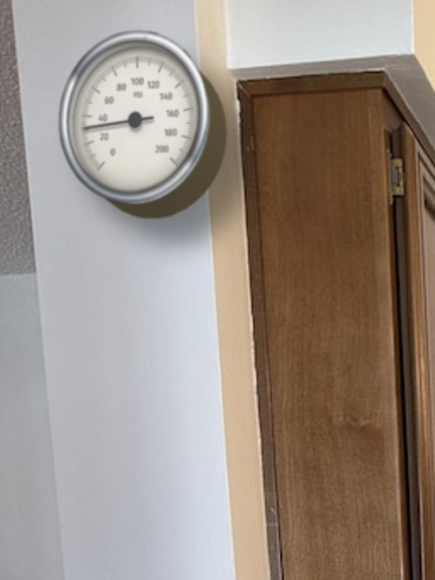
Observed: 30 psi
